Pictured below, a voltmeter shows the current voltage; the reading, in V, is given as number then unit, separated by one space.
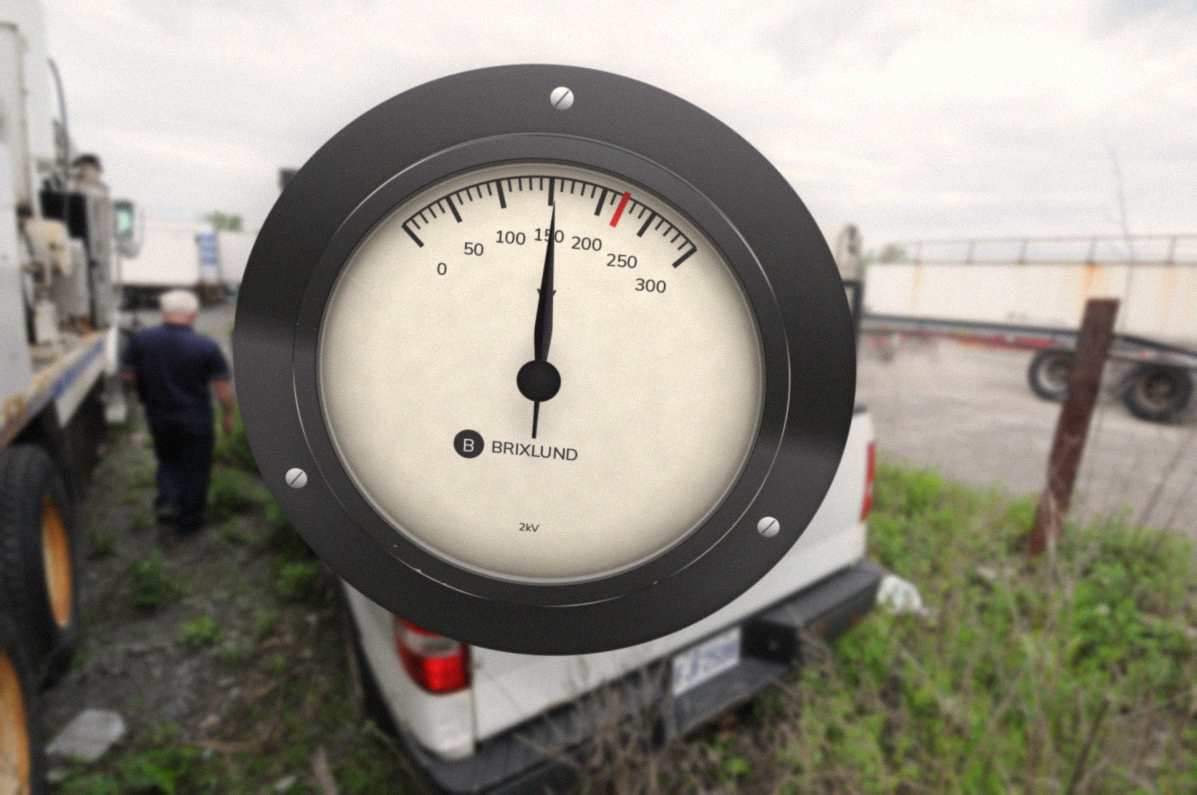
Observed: 155 V
